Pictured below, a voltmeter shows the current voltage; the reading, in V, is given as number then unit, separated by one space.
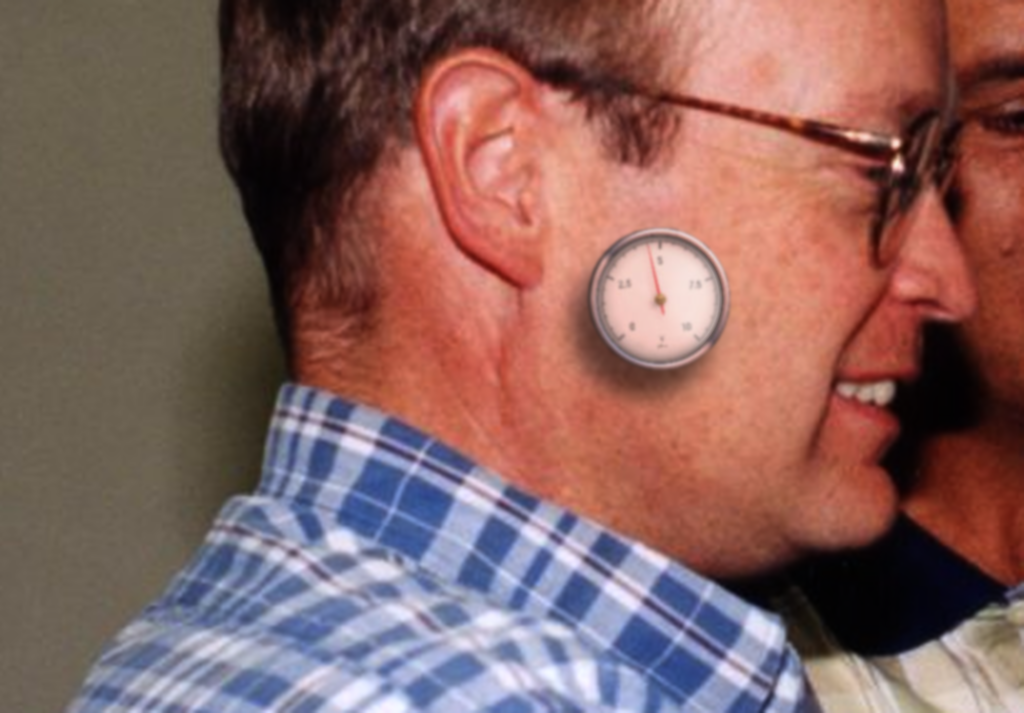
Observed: 4.5 V
